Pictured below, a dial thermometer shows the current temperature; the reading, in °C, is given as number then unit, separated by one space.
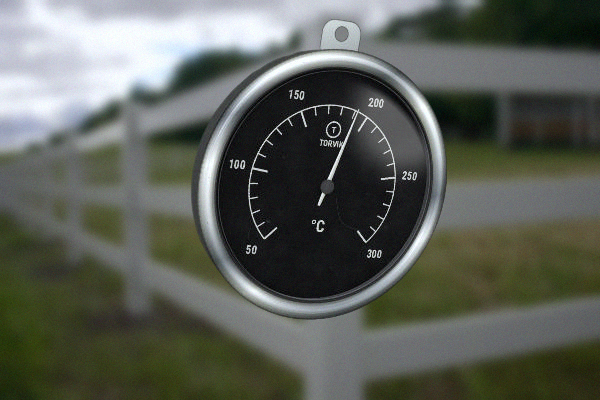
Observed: 190 °C
